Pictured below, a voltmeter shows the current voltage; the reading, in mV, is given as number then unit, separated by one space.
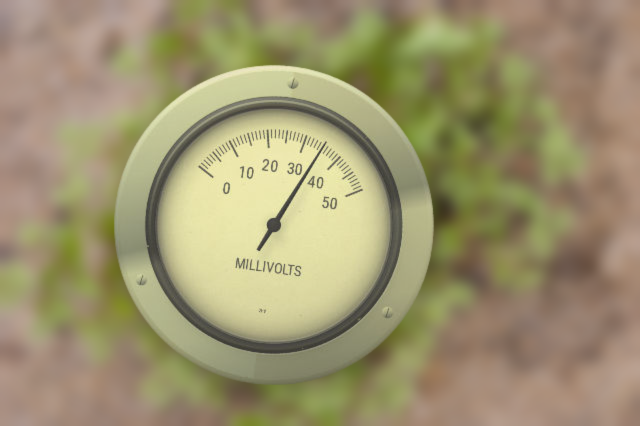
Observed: 35 mV
